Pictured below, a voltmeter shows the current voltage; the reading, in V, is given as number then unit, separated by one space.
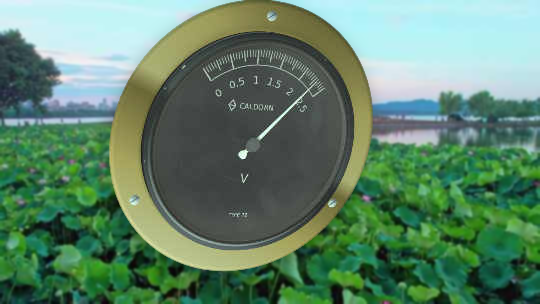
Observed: 2.25 V
